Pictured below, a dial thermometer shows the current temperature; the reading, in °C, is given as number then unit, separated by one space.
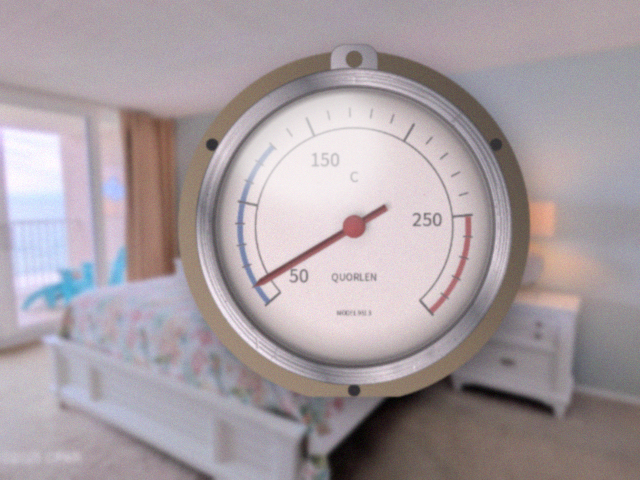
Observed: 60 °C
